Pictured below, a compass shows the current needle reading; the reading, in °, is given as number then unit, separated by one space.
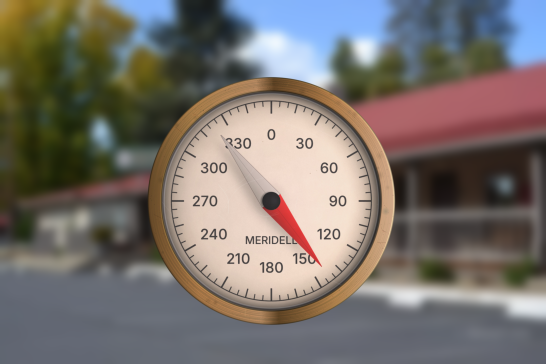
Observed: 142.5 °
